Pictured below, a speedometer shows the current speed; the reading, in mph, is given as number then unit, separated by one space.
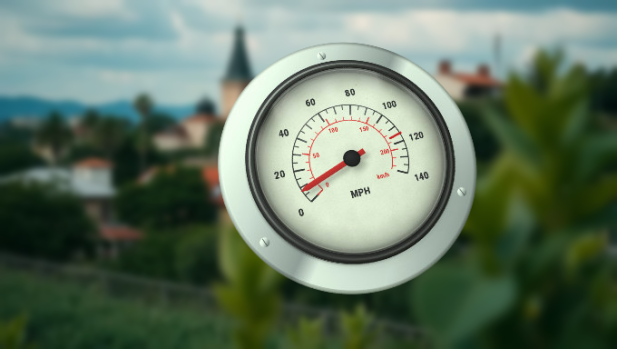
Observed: 7.5 mph
